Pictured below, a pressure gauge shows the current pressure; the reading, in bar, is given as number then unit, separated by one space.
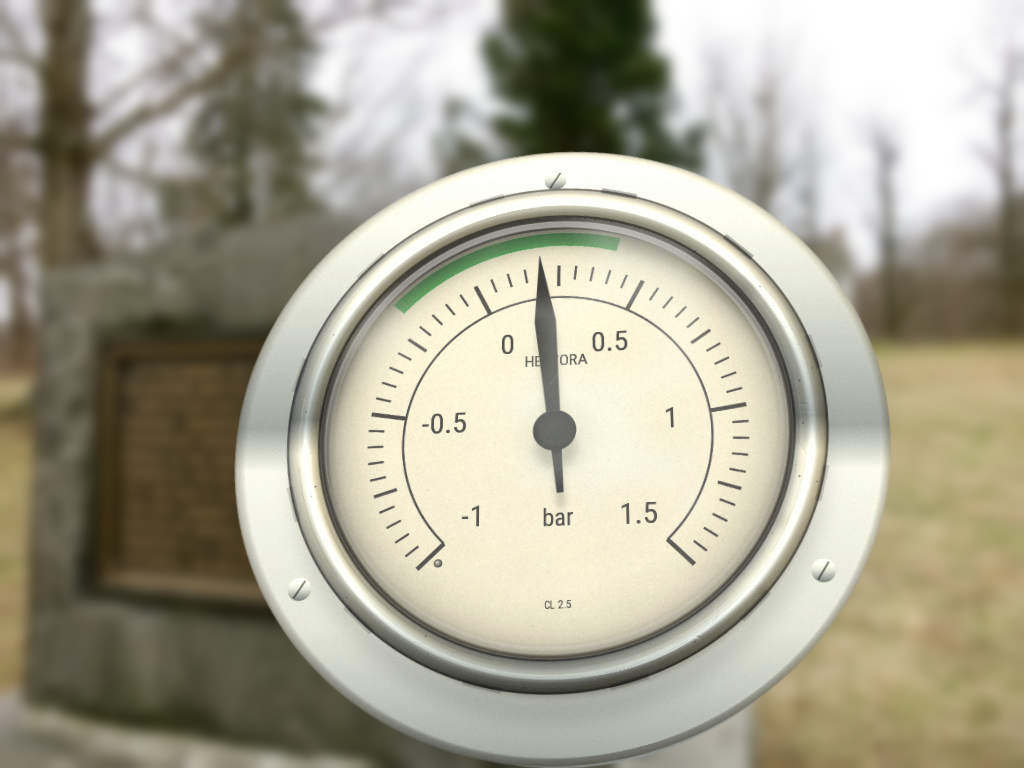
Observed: 0.2 bar
